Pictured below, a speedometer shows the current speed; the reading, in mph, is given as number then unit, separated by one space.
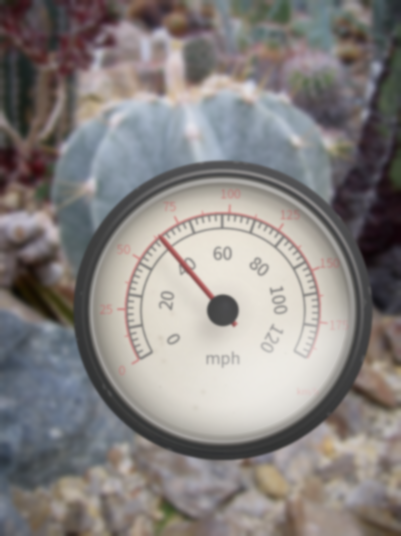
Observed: 40 mph
